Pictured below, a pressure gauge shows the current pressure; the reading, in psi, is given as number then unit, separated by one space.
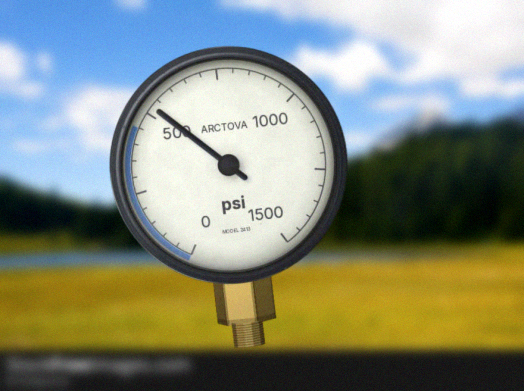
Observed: 525 psi
